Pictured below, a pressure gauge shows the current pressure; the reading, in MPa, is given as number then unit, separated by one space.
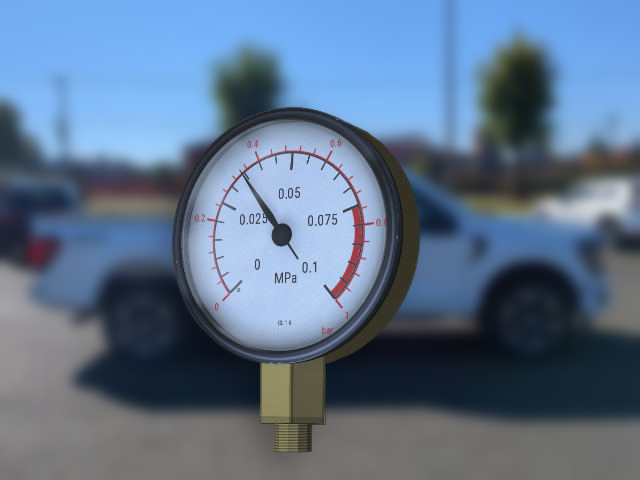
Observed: 0.035 MPa
